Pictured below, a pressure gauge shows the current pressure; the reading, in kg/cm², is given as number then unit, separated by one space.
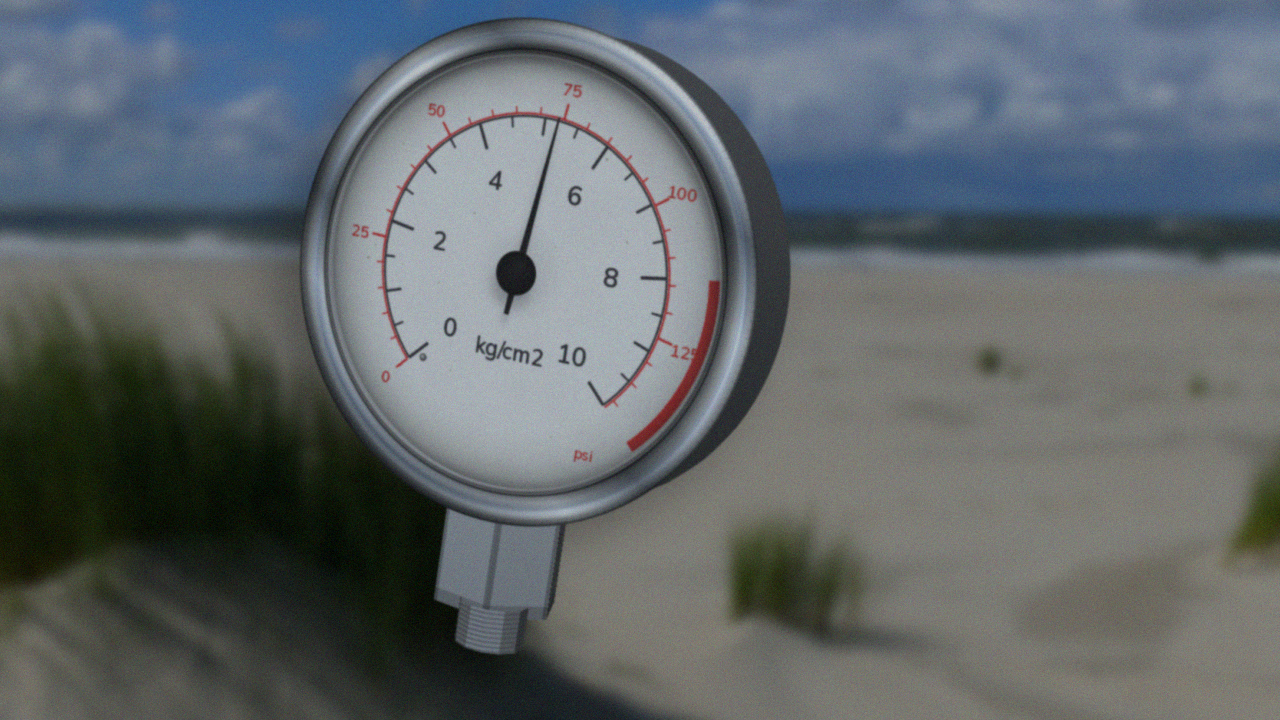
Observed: 5.25 kg/cm²
